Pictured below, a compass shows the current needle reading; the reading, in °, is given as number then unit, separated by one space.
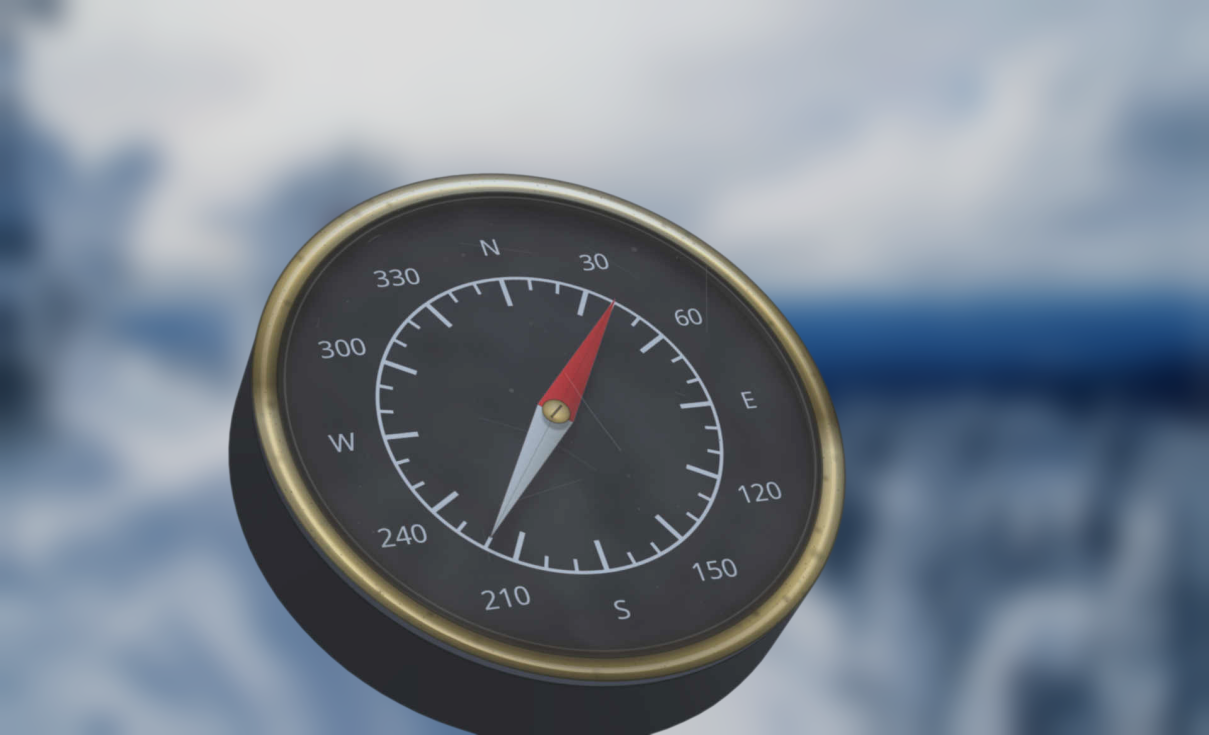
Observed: 40 °
